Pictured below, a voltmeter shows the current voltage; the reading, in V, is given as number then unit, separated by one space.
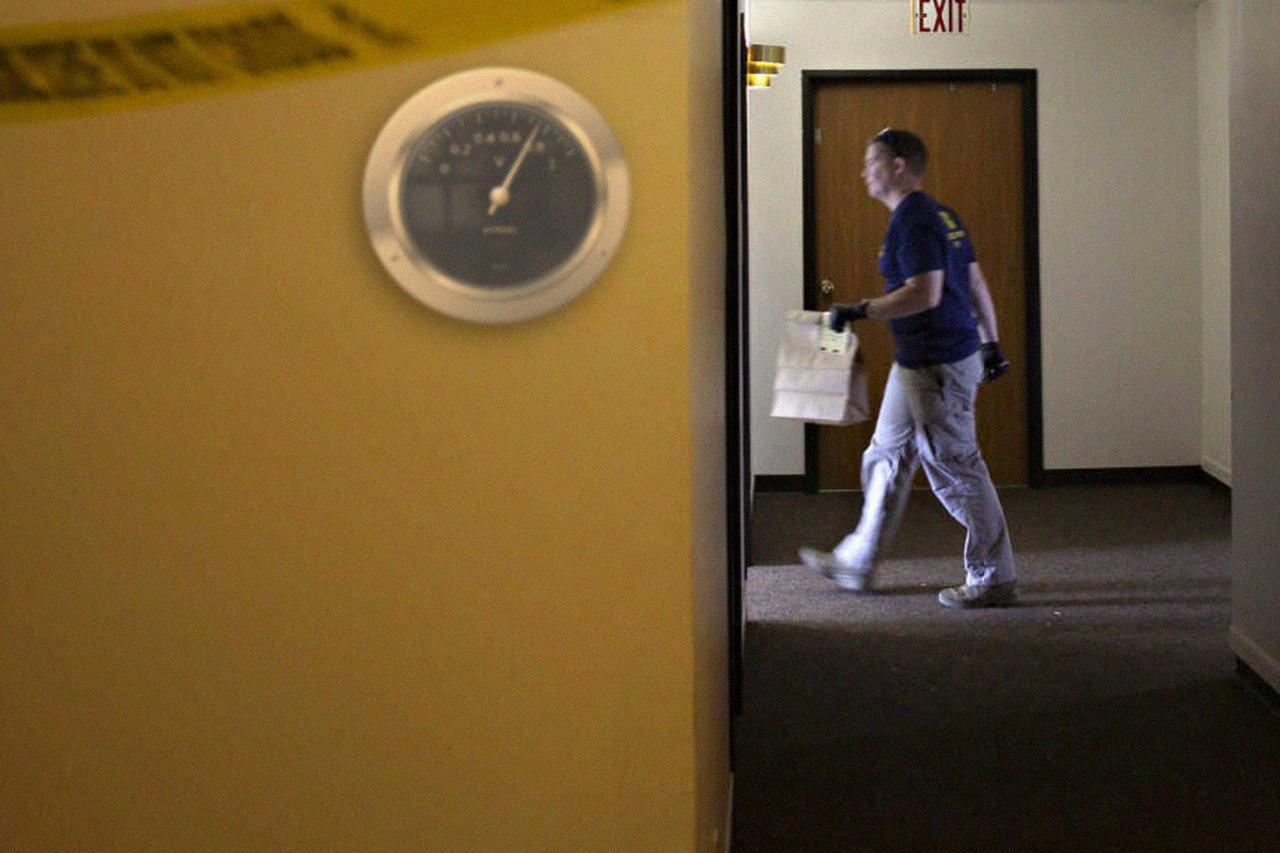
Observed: 0.75 V
